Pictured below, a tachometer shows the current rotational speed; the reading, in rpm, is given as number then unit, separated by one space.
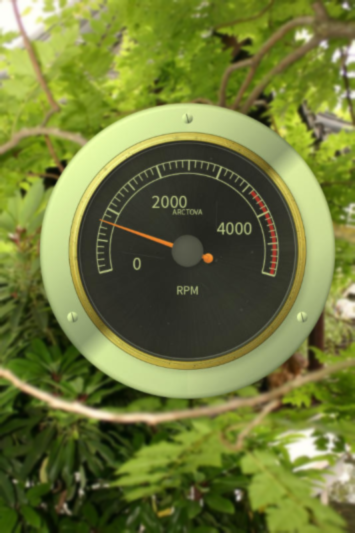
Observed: 800 rpm
